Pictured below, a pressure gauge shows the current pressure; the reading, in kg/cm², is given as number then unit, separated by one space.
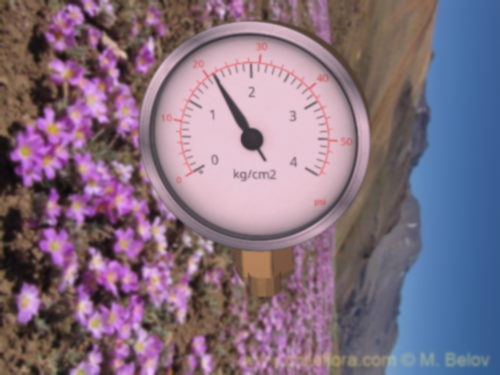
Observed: 1.5 kg/cm²
